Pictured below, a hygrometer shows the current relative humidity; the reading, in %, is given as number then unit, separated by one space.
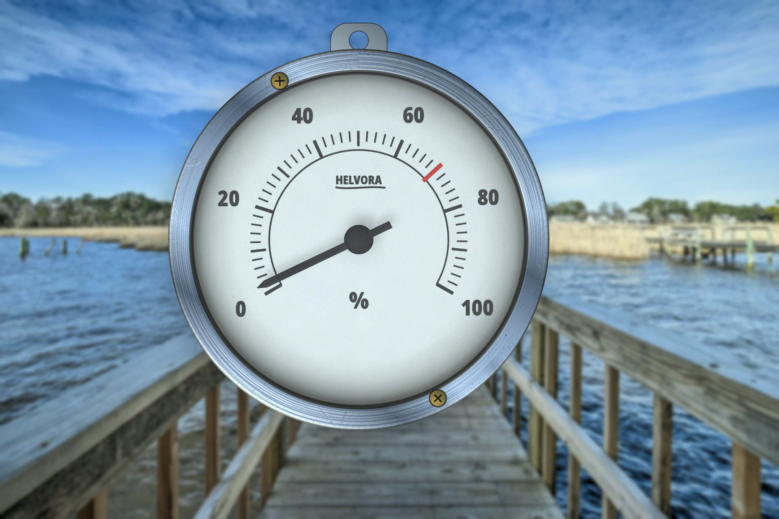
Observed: 2 %
